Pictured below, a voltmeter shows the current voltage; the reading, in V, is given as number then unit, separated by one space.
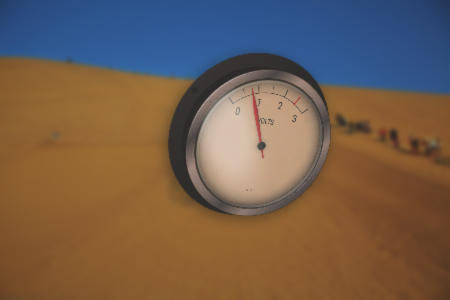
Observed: 0.75 V
